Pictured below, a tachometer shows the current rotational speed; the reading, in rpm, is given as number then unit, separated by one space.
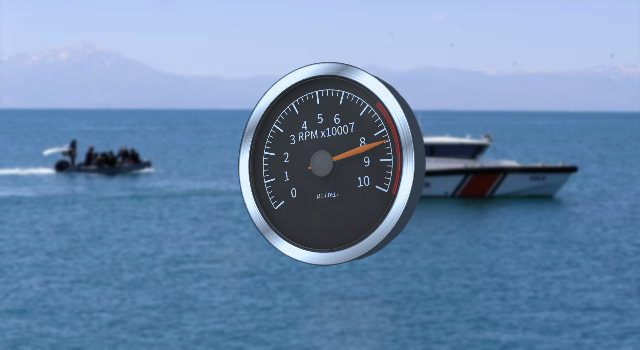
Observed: 8400 rpm
